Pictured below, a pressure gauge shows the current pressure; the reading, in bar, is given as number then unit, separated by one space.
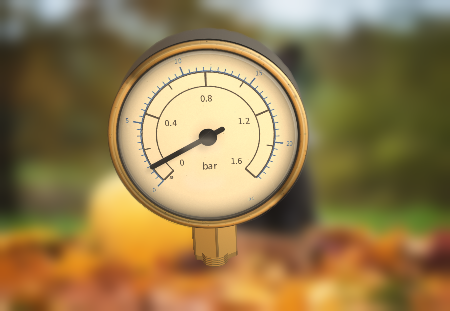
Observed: 0.1 bar
